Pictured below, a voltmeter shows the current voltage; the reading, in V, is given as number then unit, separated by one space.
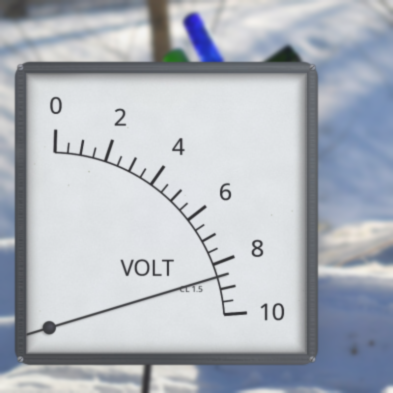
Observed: 8.5 V
